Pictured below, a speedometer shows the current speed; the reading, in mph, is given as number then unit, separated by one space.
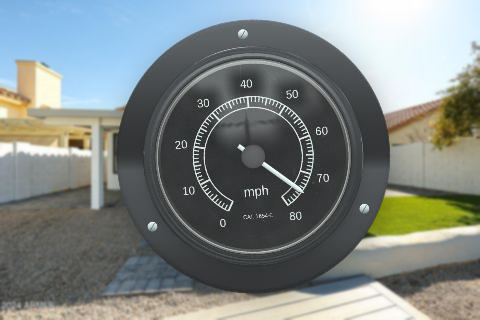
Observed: 75 mph
